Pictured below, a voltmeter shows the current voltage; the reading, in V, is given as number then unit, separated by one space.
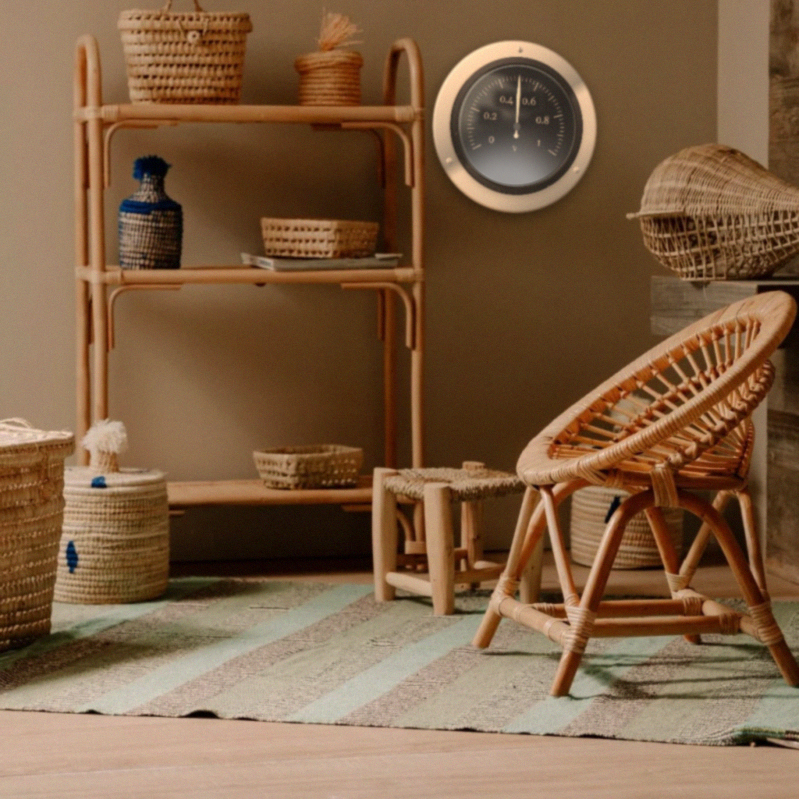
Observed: 0.5 V
